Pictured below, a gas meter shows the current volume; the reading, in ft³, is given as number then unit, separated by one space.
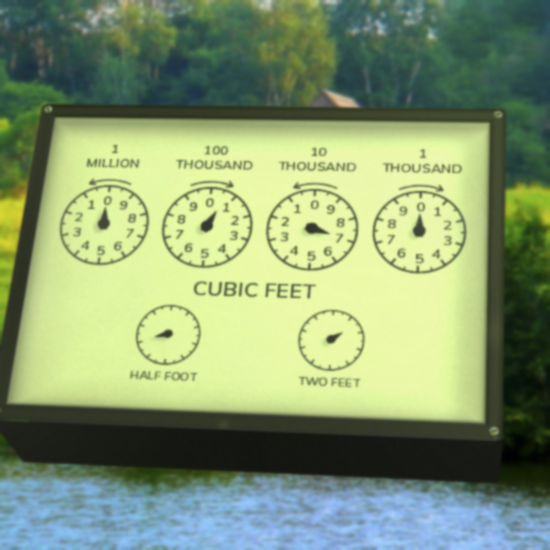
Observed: 7000 ft³
